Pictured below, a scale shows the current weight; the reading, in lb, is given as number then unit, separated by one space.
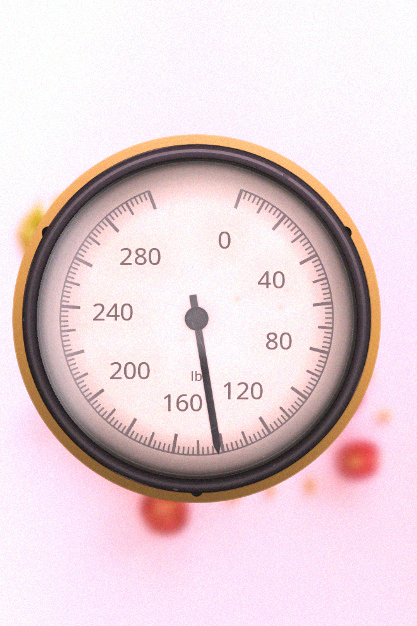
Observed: 142 lb
